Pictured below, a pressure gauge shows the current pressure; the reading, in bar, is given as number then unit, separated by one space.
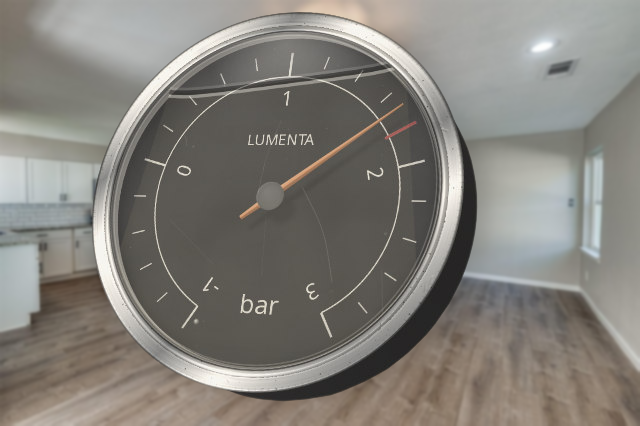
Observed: 1.7 bar
